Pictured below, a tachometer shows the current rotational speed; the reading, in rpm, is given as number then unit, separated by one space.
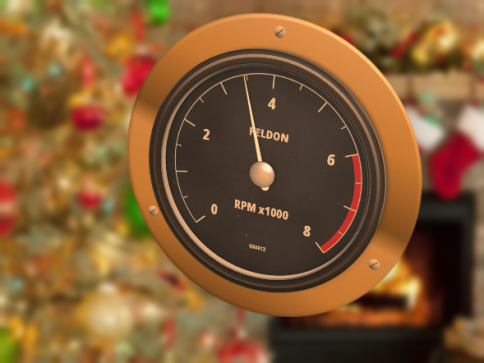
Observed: 3500 rpm
